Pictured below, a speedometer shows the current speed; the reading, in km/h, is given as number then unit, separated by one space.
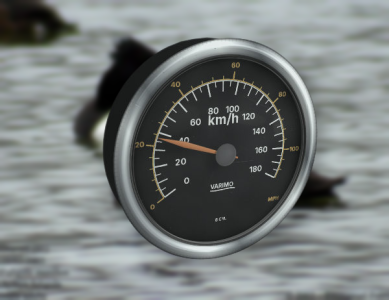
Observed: 37.5 km/h
